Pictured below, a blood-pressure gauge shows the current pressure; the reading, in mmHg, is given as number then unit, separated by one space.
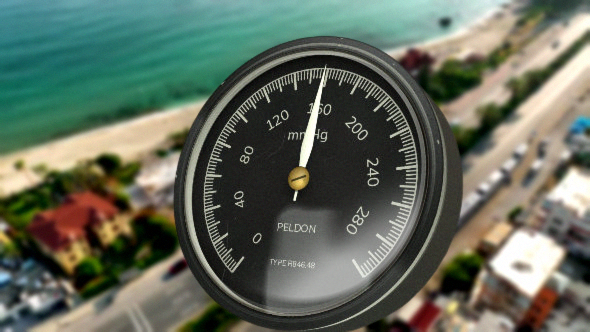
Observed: 160 mmHg
